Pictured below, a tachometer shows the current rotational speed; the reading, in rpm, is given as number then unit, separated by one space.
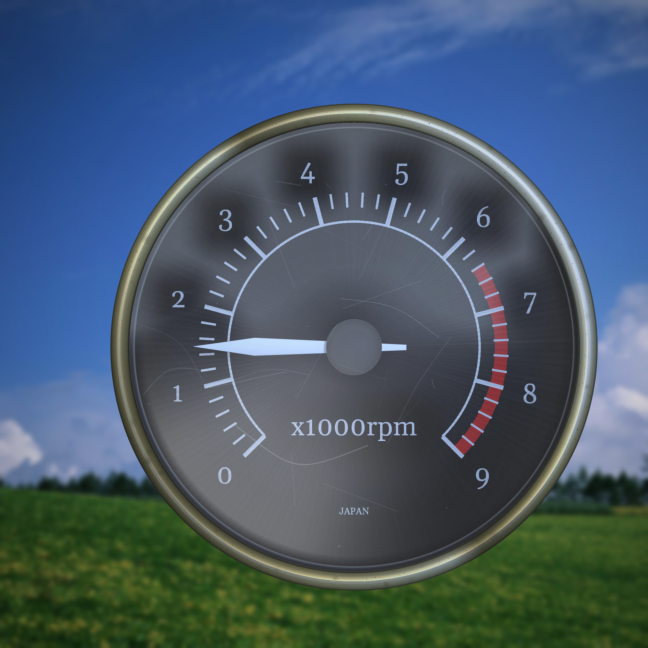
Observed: 1500 rpm
